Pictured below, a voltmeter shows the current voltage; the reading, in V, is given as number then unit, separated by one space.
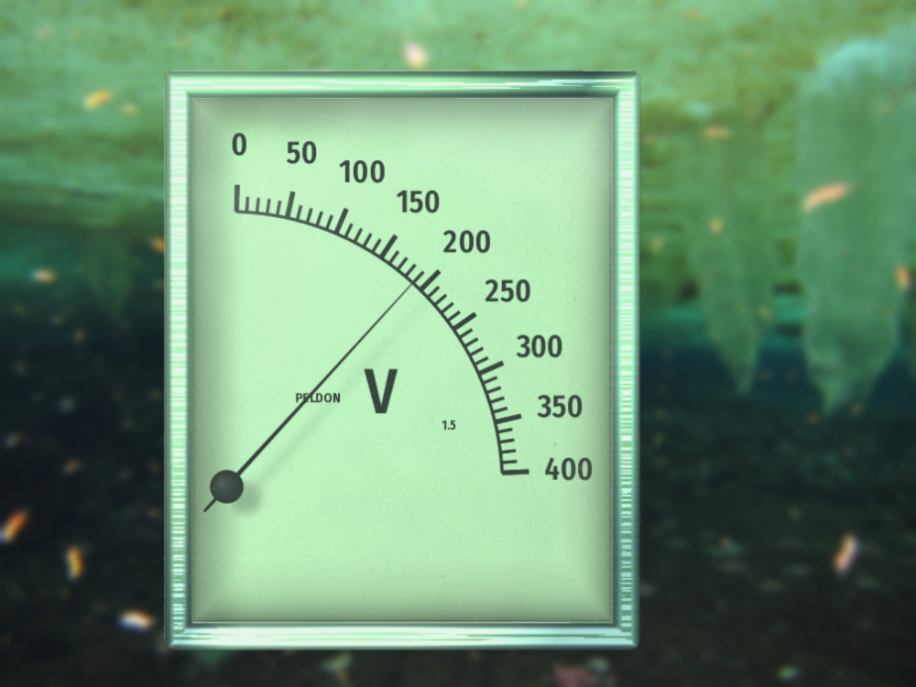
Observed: 190 V
